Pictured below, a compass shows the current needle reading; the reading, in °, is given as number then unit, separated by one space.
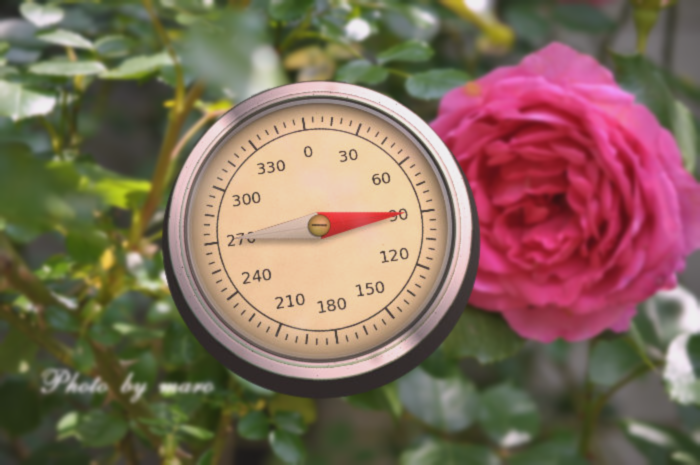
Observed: 90 °
